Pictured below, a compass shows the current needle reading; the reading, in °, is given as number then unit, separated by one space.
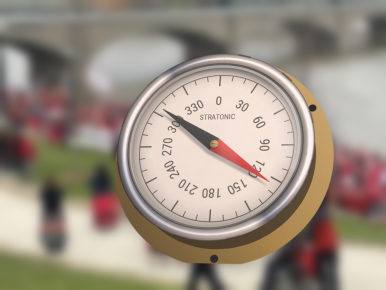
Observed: 125 °
